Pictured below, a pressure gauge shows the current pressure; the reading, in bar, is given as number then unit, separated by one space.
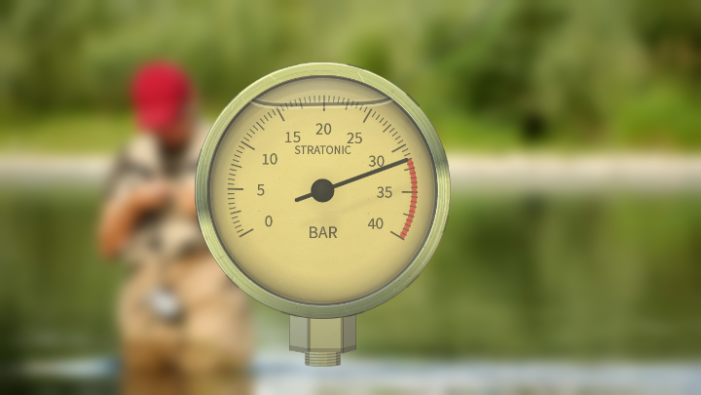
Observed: 31.5 bar
